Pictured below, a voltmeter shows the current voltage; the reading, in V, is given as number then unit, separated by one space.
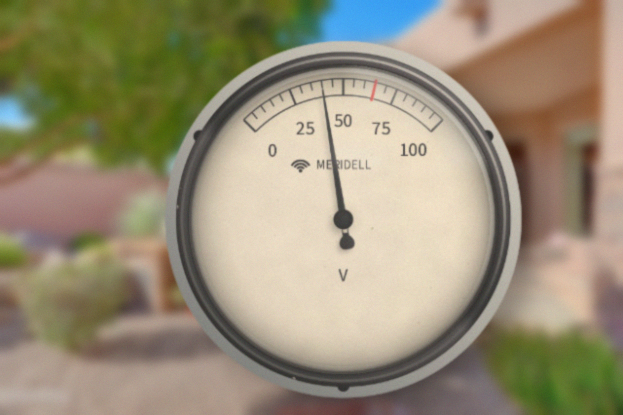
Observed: 40 V
